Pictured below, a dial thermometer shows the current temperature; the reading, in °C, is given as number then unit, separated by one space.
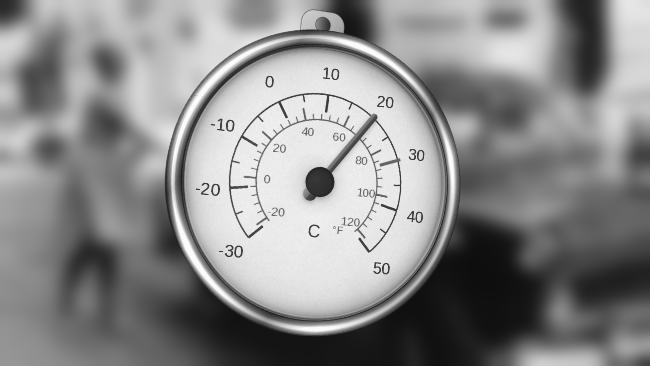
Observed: 20 °C
